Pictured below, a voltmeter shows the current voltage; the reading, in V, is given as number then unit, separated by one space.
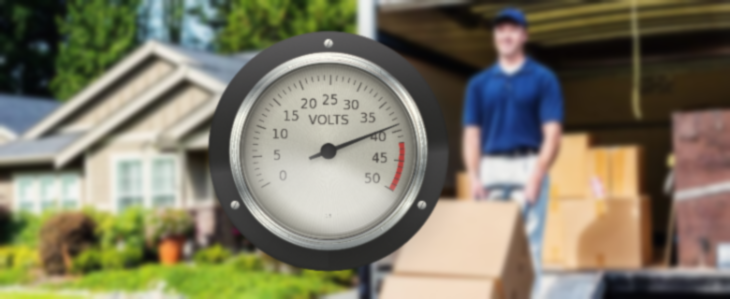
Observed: 39 V
